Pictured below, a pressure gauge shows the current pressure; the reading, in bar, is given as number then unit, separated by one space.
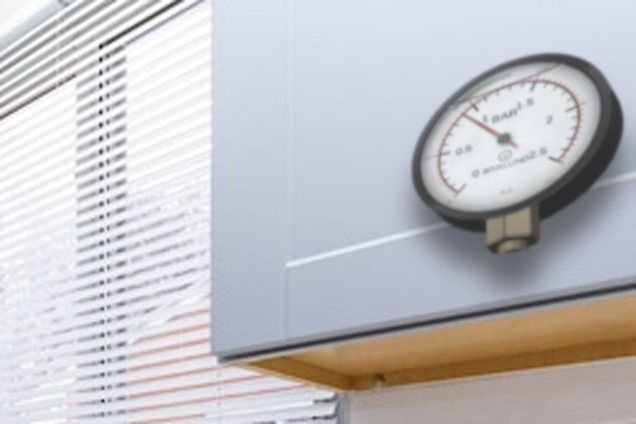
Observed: 0.9 bar
